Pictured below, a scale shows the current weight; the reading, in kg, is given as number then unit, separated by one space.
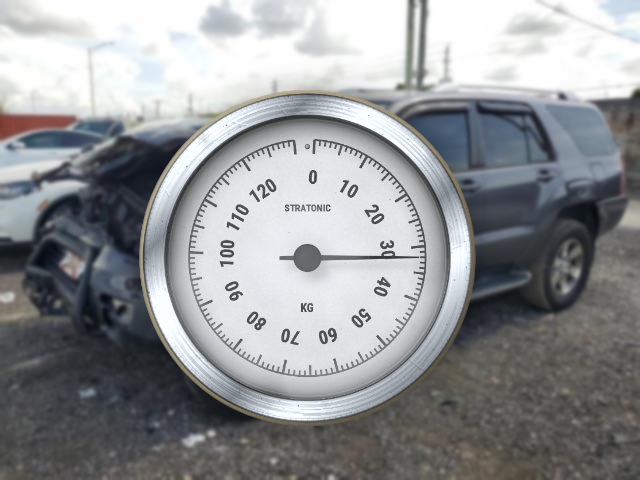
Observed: 32 kg
